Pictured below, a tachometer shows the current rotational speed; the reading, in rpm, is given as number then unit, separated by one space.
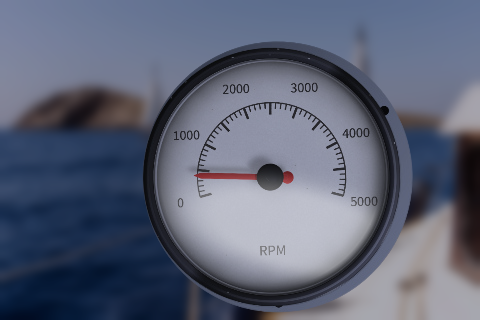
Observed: 400 rpm
